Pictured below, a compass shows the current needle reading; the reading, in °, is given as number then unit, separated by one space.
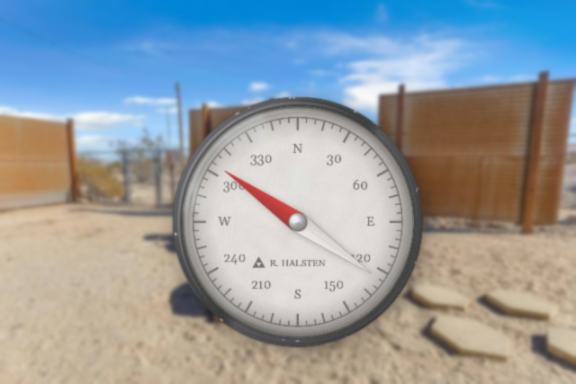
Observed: 305 °
